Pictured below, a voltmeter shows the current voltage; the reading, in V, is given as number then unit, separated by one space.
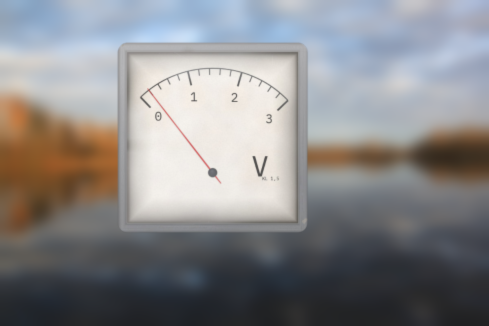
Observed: 0.2 V
